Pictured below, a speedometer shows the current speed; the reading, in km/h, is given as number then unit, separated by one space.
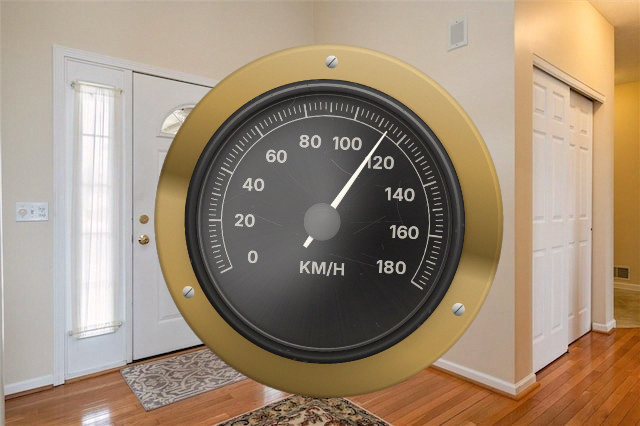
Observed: 114 km/h
